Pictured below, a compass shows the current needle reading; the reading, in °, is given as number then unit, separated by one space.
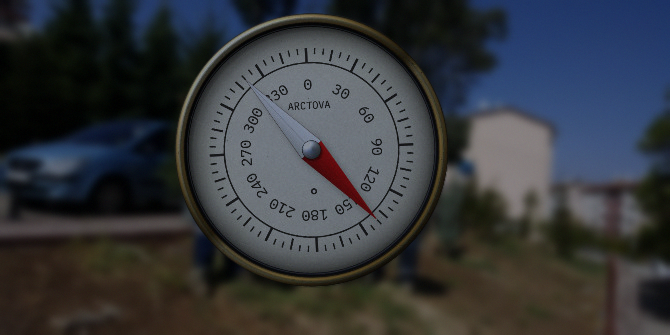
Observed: 140 °
